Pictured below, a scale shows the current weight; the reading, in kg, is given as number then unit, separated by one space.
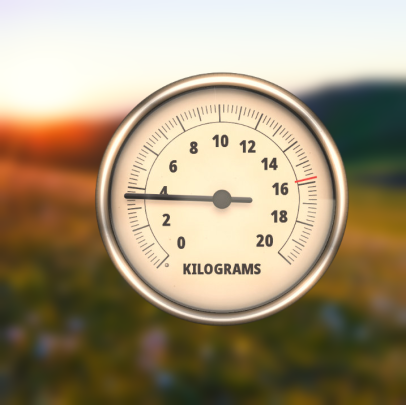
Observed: 3.6 kg
